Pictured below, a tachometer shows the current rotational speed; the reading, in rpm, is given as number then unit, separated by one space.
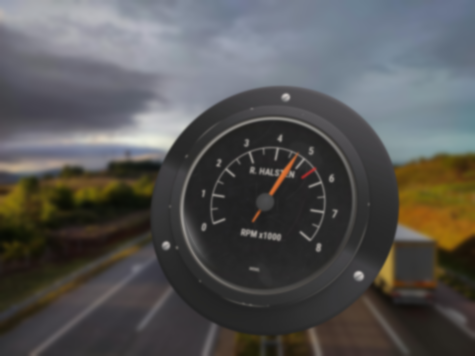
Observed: 4750 rpm
